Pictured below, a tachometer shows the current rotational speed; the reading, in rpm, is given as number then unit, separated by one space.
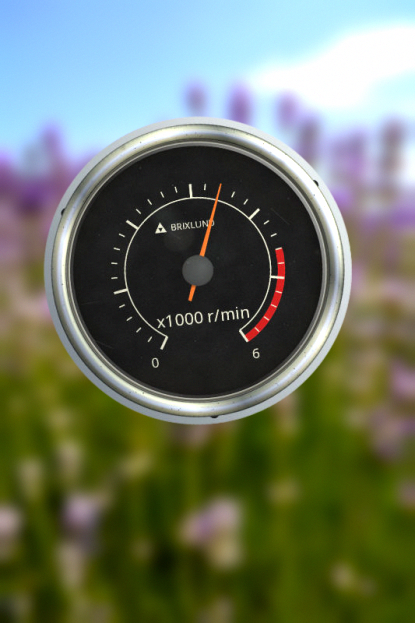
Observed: 3400 rpm
